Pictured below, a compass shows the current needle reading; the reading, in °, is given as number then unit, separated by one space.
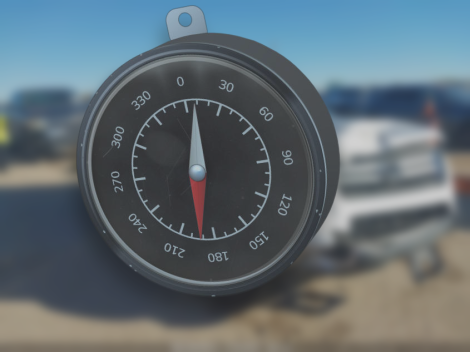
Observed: 190 °
